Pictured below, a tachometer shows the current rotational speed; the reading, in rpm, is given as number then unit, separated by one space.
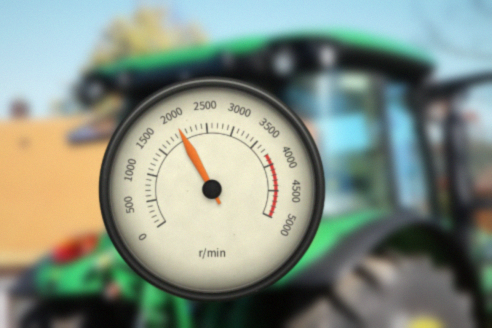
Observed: 2000 rpm
